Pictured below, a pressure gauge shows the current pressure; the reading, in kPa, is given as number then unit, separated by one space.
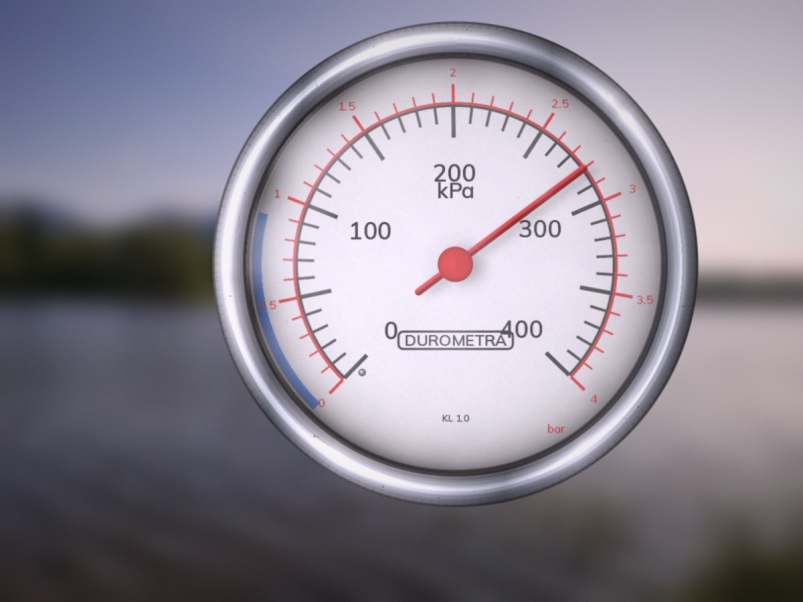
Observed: 280 kPa
